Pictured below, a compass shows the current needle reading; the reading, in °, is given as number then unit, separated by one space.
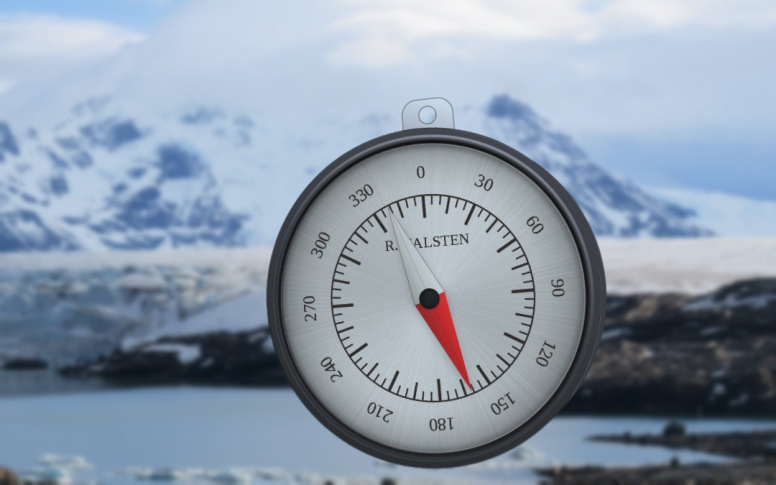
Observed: 160 °
